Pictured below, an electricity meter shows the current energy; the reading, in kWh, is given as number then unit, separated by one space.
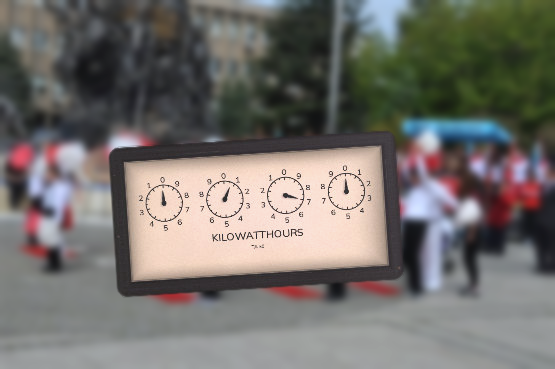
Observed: 70 kWh
